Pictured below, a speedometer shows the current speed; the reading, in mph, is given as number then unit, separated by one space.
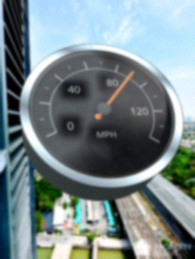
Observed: 90 mph
